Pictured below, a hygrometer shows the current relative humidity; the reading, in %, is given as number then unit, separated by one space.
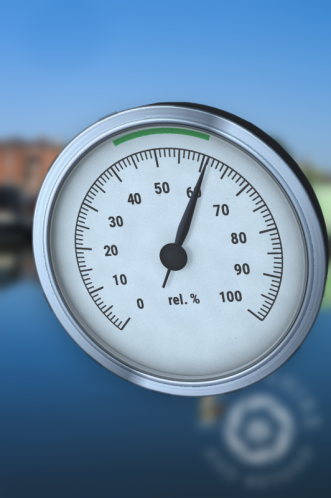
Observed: 61 %
